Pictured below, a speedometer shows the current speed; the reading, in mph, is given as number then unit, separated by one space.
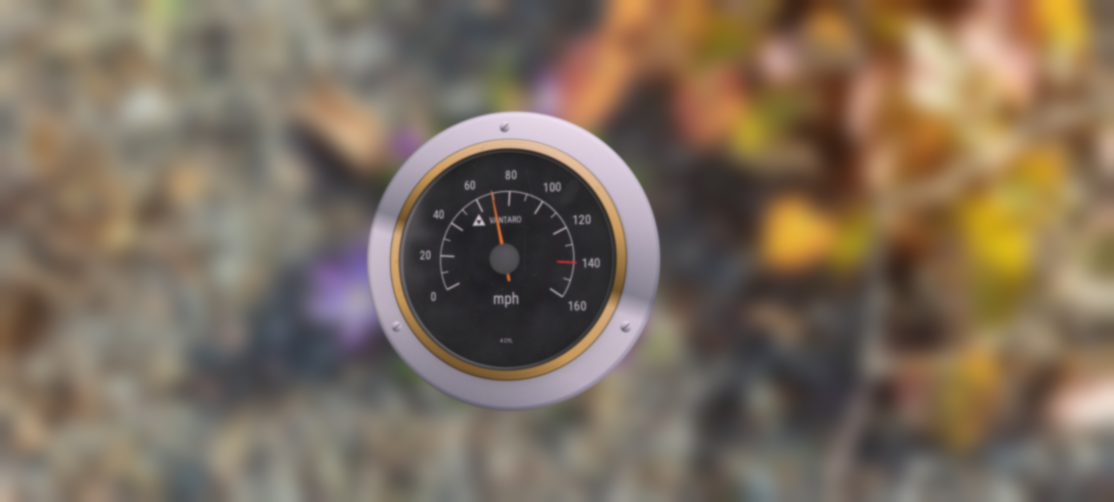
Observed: 70 mph
